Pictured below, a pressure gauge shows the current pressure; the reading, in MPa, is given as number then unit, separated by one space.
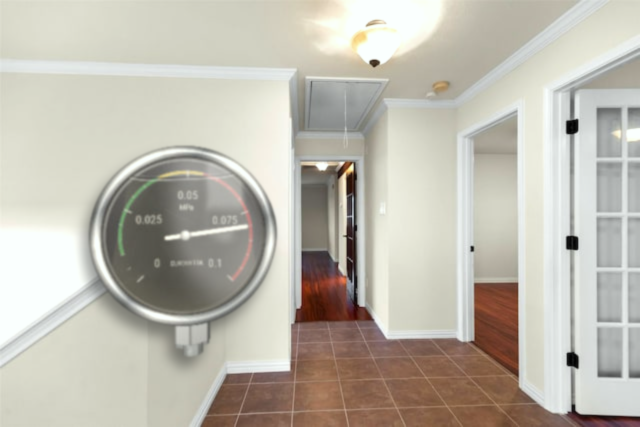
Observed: 0.08 MPa
